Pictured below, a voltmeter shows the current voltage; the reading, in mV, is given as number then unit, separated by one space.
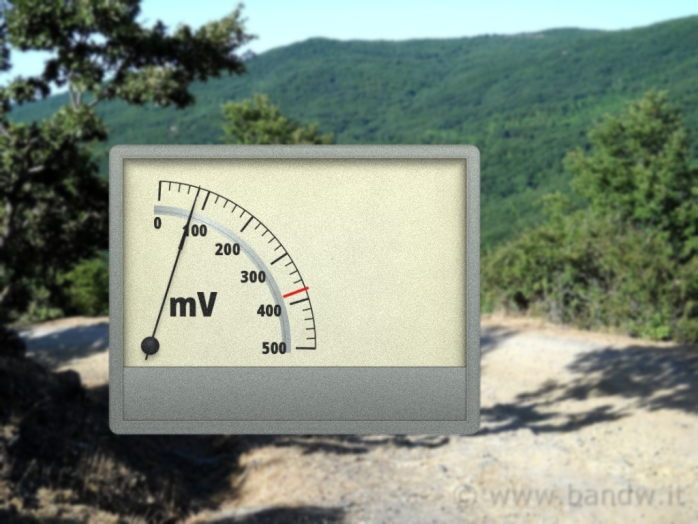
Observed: 80 mV
